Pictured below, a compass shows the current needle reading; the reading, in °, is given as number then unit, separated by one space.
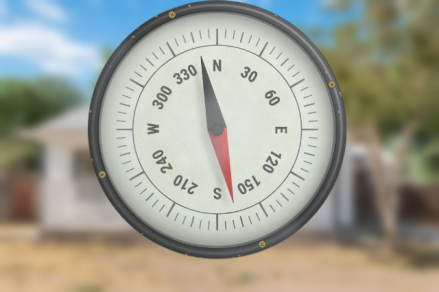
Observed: 167.5 °
